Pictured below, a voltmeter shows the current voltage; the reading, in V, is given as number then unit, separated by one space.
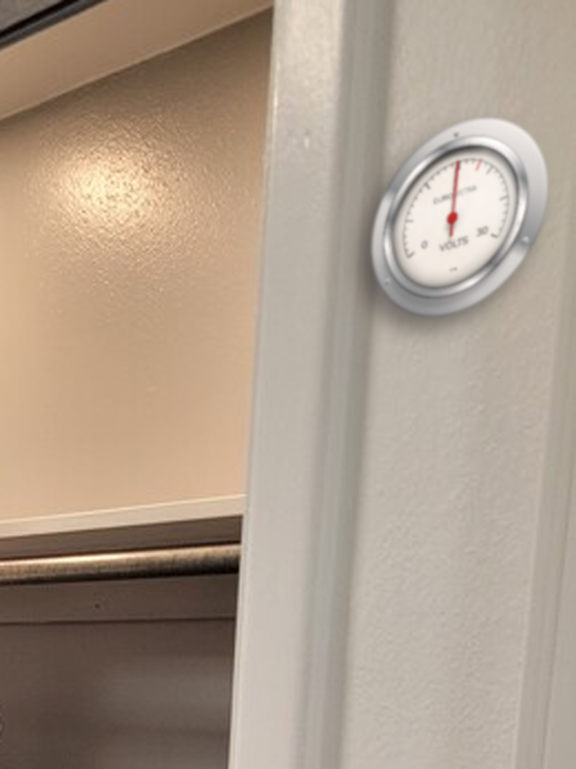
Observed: 15 V
